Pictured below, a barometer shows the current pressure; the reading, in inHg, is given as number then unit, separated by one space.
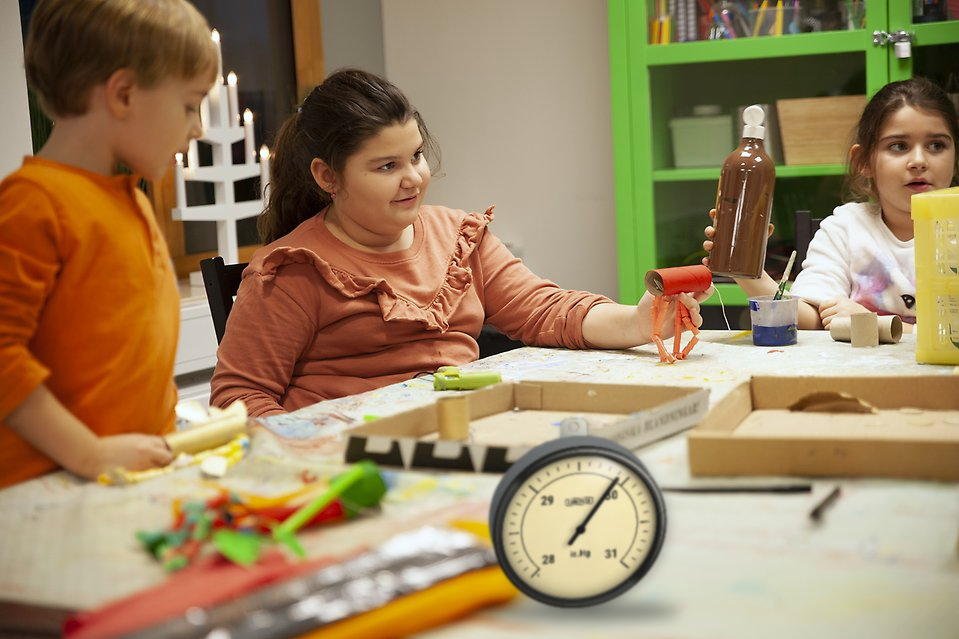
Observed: 29.9 inHg
